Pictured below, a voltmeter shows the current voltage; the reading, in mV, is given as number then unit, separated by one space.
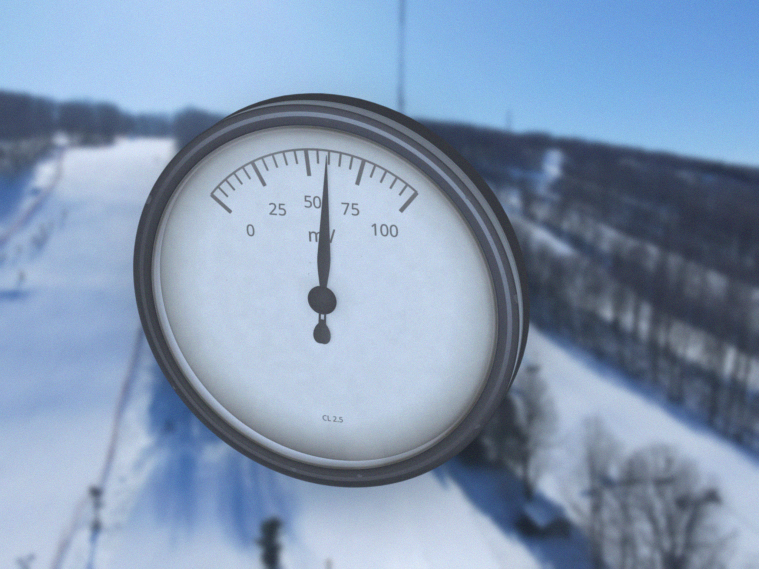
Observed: 60 mV
